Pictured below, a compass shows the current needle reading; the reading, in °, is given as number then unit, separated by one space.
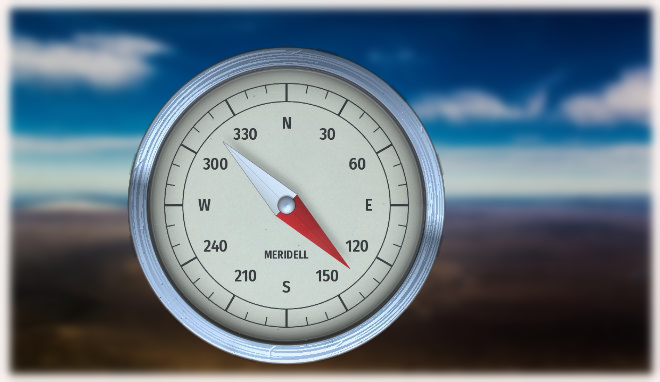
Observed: 135 °
